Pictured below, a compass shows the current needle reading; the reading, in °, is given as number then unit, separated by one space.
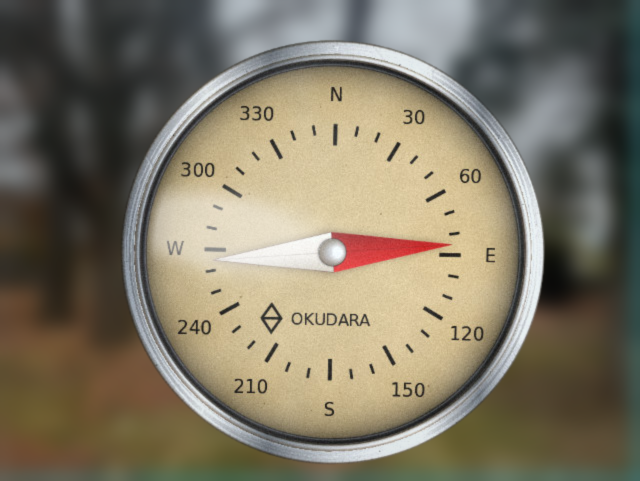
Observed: 85 °
